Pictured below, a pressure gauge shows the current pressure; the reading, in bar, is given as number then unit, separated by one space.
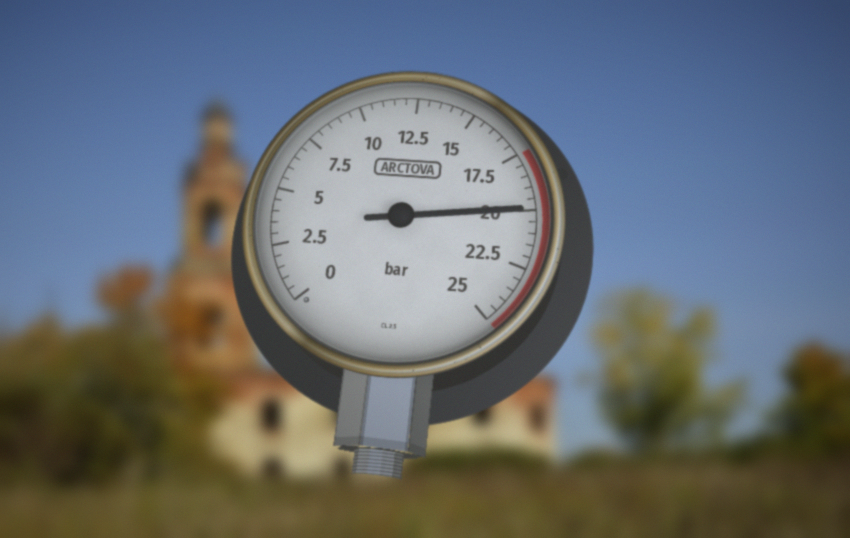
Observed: 20 bar
